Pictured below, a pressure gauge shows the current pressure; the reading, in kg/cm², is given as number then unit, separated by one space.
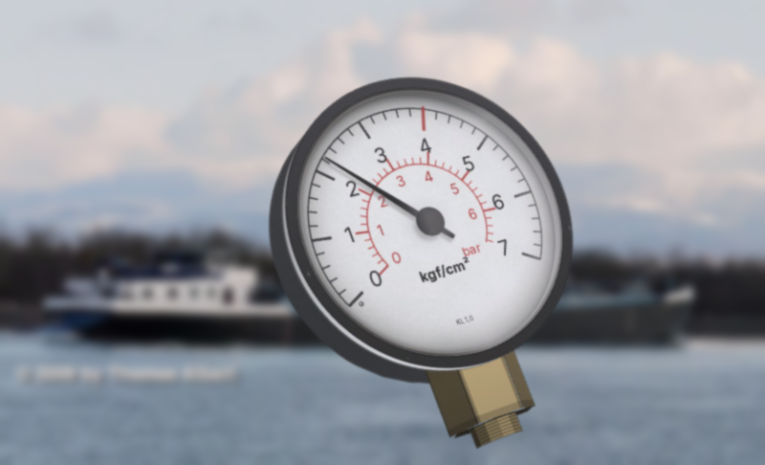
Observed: 2.2 kg/cm²
